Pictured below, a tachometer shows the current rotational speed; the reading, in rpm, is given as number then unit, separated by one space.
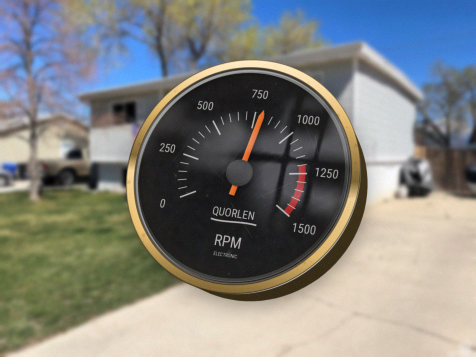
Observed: 800 rpm
